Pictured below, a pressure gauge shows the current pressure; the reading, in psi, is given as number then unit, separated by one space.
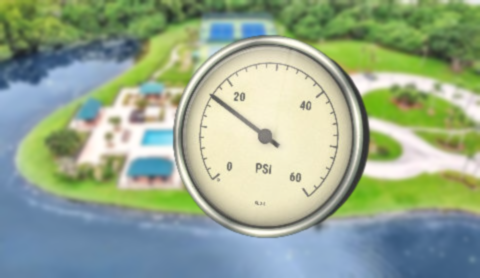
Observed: 16 psi
